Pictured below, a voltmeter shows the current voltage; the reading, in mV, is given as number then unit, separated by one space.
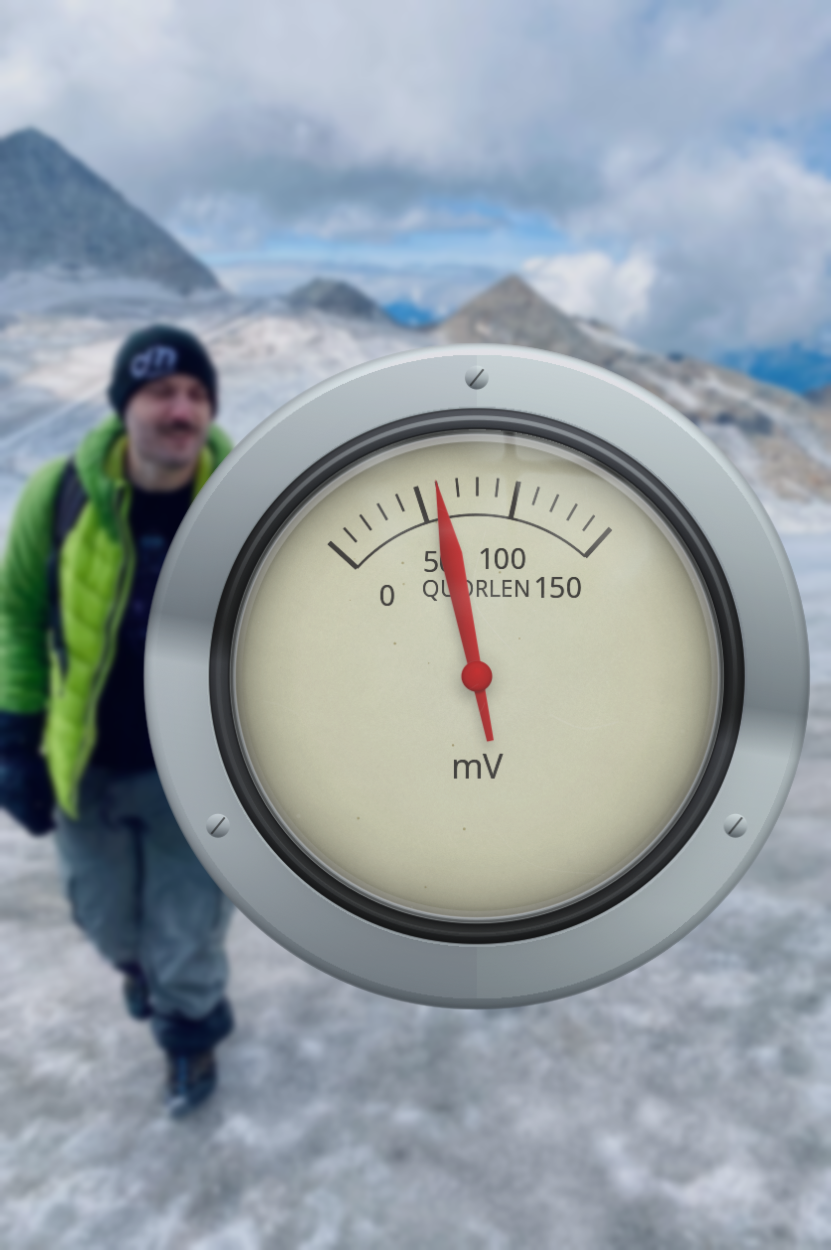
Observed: 60 mV
